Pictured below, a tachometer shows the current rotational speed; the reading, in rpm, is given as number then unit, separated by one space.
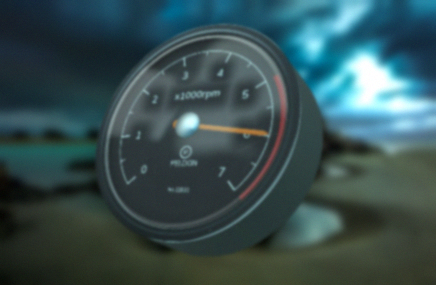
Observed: 6000 rpm
